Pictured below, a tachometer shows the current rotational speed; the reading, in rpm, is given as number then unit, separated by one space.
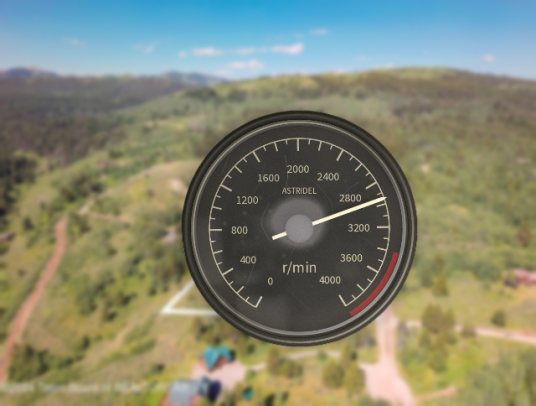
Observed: 2950 rpm
